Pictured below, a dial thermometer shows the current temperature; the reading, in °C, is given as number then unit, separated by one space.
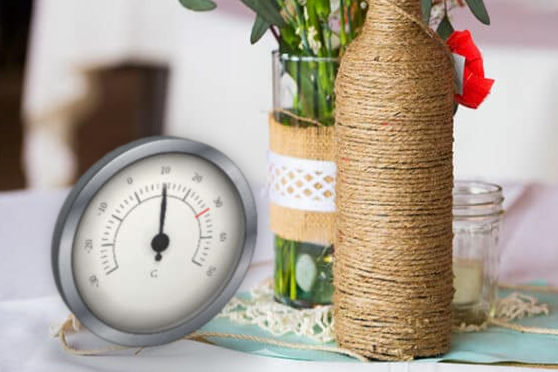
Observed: 10 °C
